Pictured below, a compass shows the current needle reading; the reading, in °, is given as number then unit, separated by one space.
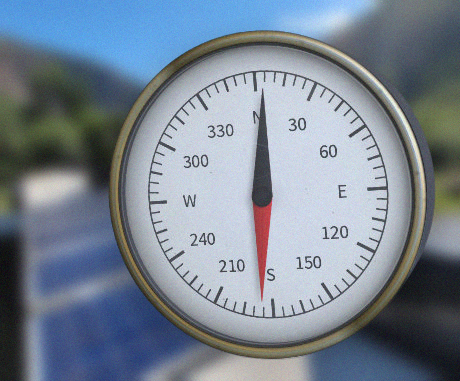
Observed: 185 °
